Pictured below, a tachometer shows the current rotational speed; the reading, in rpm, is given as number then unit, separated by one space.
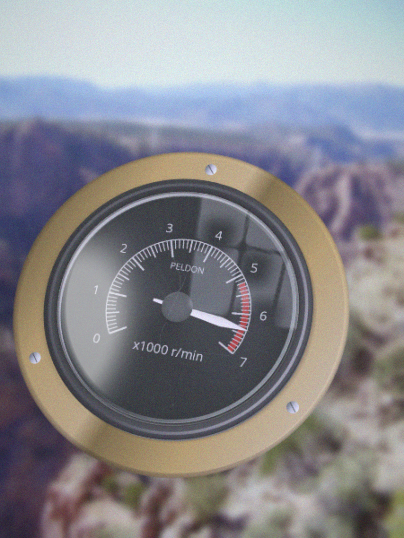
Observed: 6400 rpm
